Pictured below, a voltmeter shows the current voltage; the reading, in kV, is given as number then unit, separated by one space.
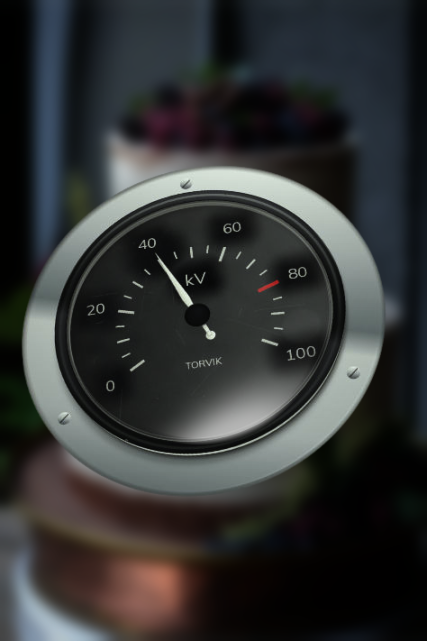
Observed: 40 kV
